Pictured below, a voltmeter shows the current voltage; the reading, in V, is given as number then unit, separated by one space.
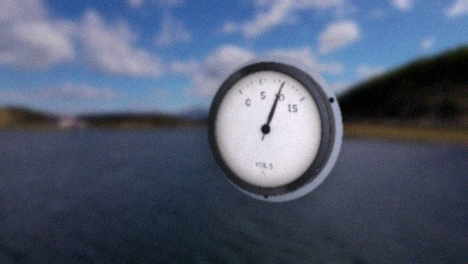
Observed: 10 V
